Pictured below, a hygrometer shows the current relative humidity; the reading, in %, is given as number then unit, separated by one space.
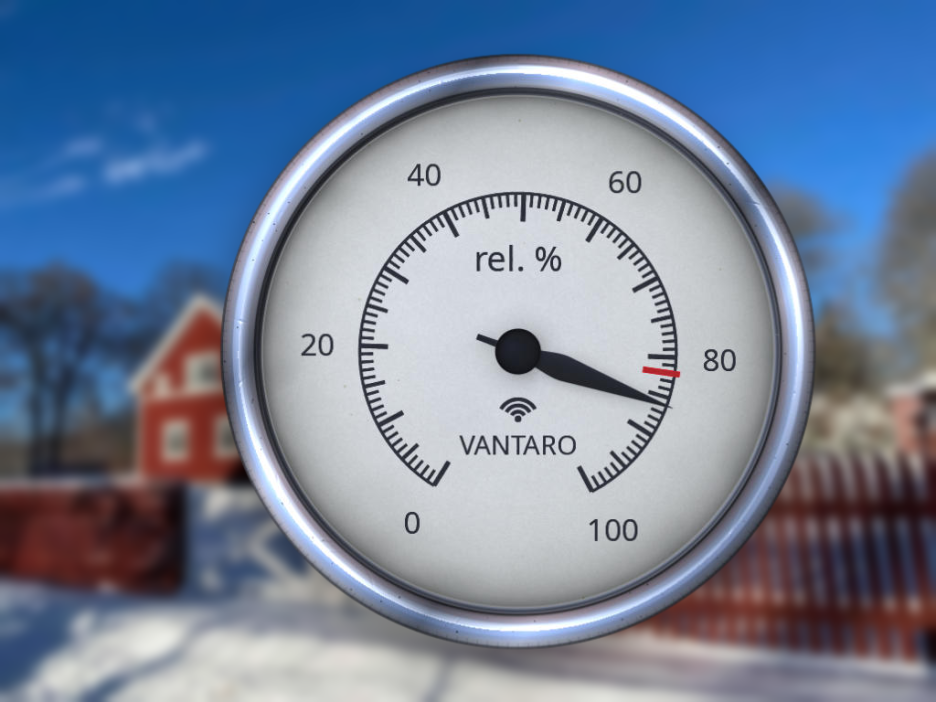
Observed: 86 %
